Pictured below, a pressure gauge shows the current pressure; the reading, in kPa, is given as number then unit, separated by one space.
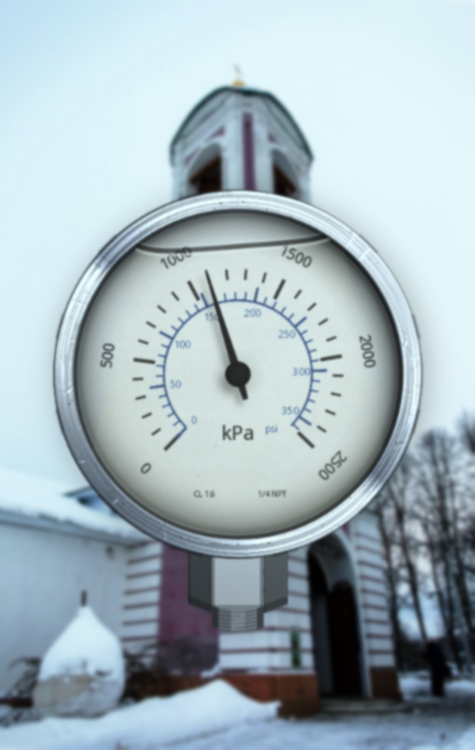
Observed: 1100 kPa
